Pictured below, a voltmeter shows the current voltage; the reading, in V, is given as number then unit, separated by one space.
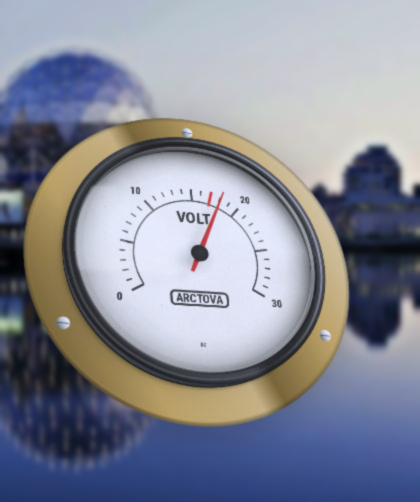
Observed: 18 V
